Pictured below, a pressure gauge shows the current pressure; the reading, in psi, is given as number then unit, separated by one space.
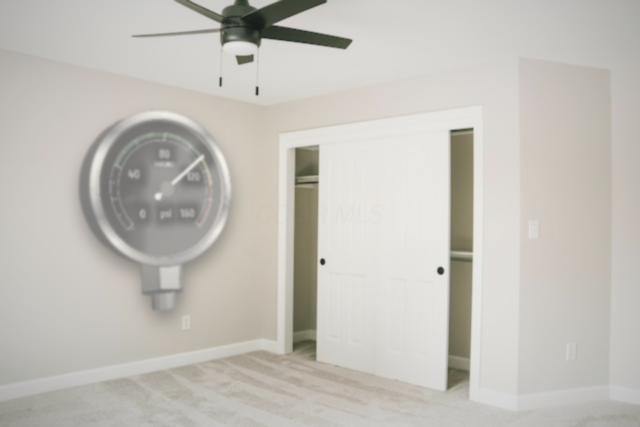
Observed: 110 psi
